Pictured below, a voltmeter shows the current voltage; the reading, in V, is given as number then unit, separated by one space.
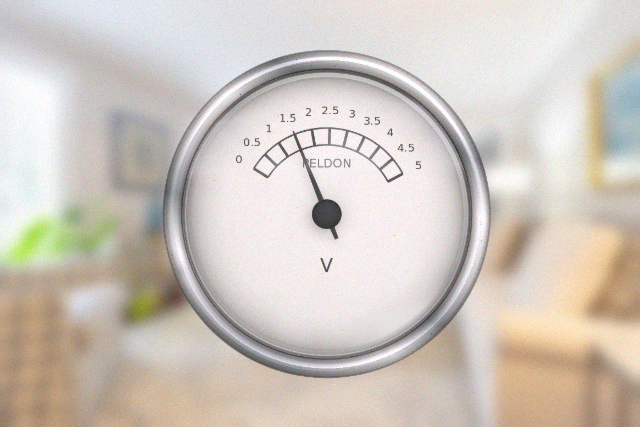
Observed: 1.5 V
